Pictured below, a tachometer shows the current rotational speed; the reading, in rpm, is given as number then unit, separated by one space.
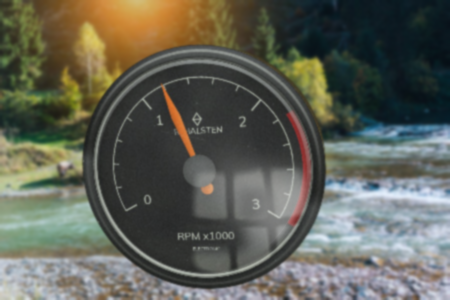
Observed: 1200 rpm
